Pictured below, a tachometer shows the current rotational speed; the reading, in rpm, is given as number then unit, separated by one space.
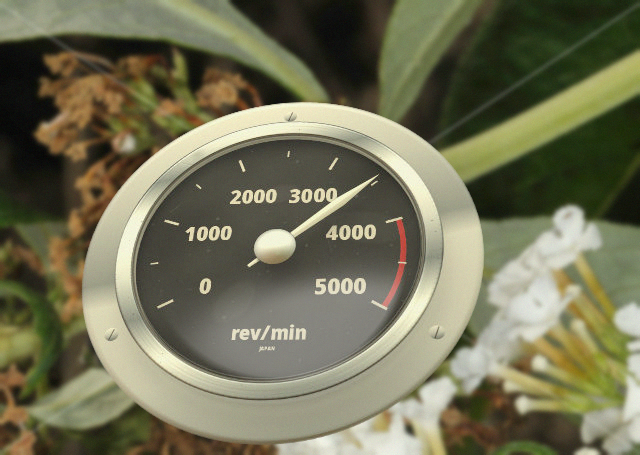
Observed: 3500 rpm
